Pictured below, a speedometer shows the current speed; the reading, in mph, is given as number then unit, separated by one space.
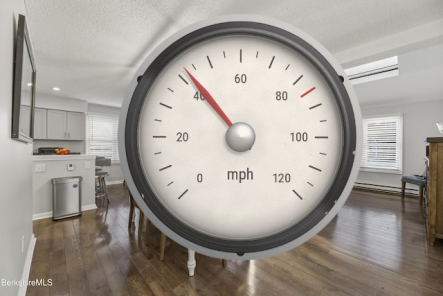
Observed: 42.5 mph
